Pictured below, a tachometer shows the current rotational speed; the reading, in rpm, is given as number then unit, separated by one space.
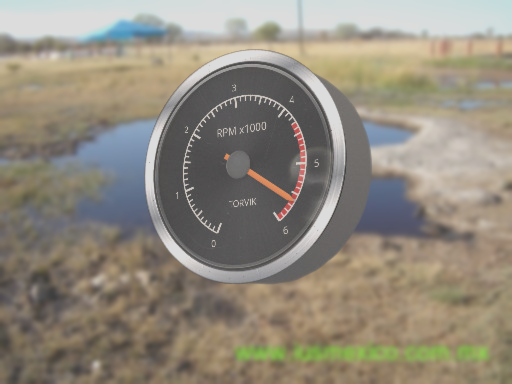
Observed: 5600 rpm
